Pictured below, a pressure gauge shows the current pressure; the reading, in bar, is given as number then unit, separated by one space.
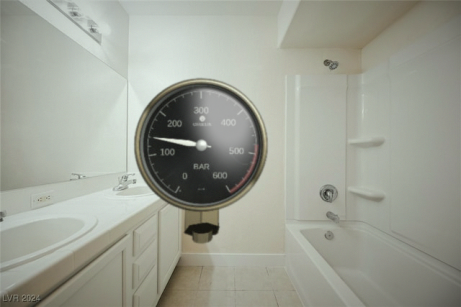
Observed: 140 bar
